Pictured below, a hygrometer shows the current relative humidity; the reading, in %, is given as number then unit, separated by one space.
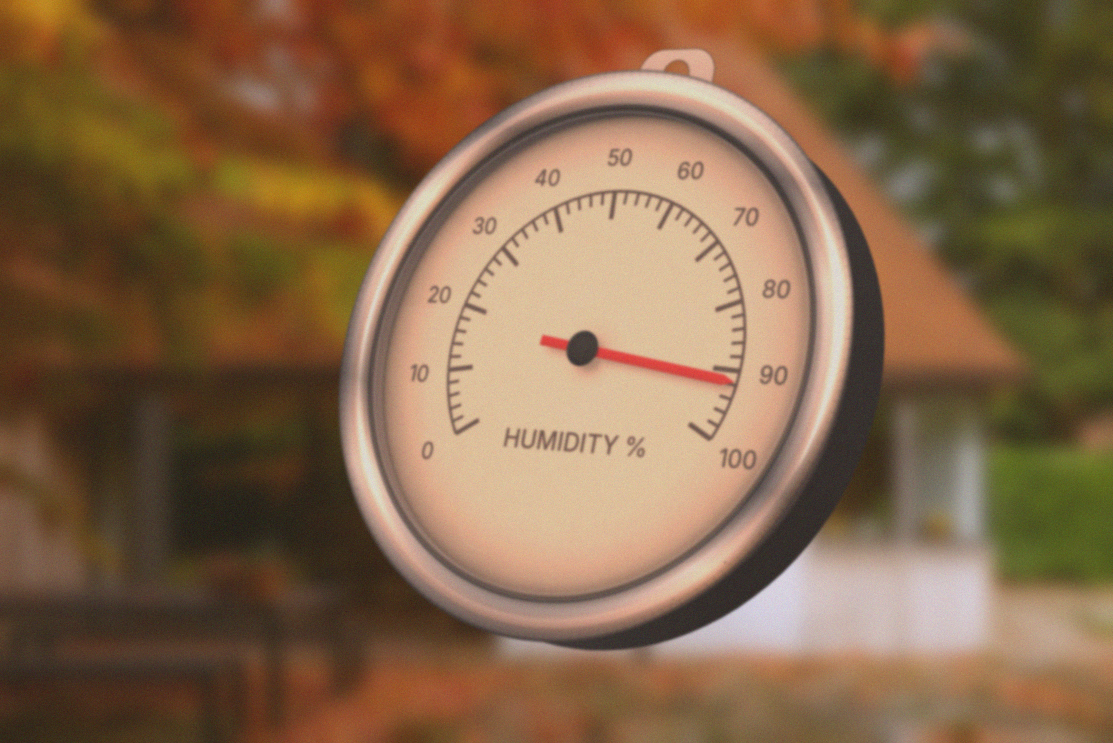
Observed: 92 %
